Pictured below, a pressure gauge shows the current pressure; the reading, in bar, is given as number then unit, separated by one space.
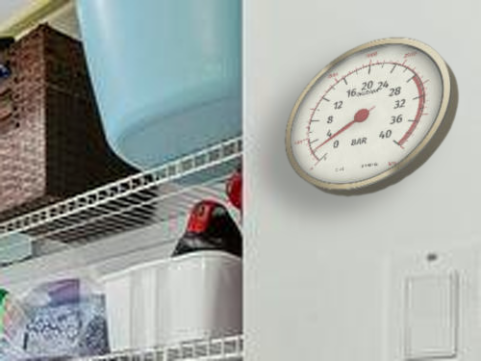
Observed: 2 bar
